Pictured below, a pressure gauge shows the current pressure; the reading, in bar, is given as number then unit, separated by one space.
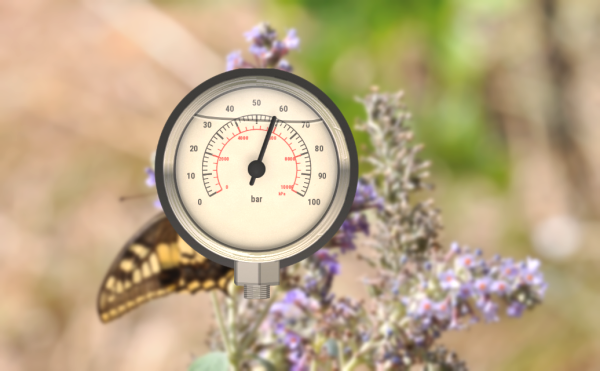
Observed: 58 bar
